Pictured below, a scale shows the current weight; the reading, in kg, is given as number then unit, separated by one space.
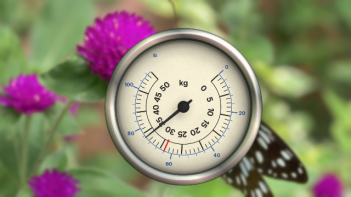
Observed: 34 kg
